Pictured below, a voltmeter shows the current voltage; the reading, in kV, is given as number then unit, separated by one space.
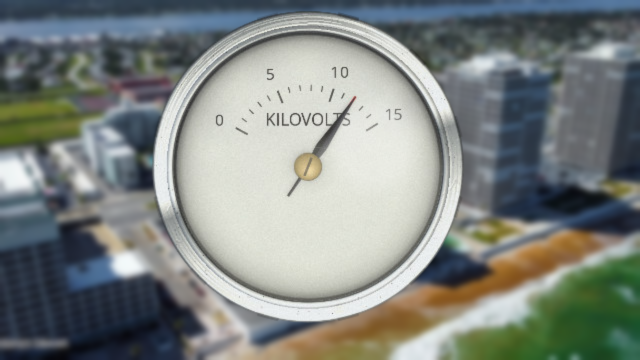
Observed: 12 kV
